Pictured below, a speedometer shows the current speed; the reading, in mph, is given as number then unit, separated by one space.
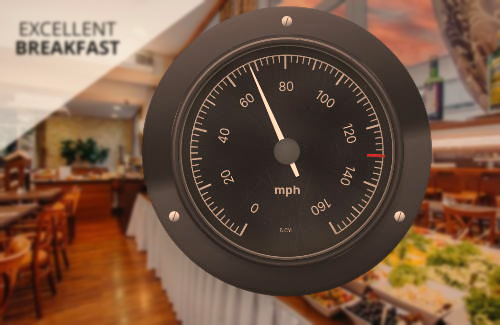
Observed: 68 mph
